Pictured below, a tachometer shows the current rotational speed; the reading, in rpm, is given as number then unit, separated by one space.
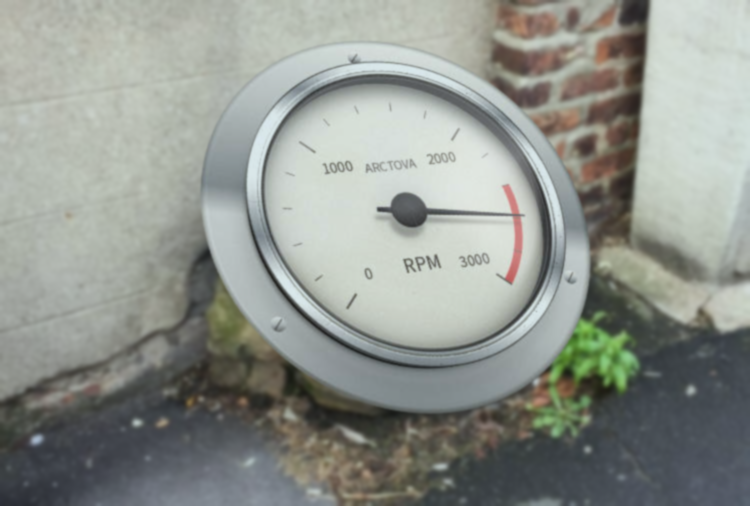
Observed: 2600 rpm
